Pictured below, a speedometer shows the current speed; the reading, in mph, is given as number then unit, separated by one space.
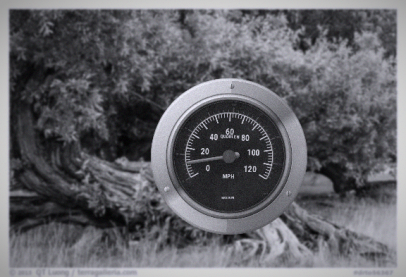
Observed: 10 mph
